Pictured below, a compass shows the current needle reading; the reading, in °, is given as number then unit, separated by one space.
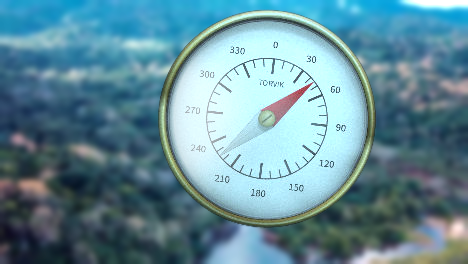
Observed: 45 °
